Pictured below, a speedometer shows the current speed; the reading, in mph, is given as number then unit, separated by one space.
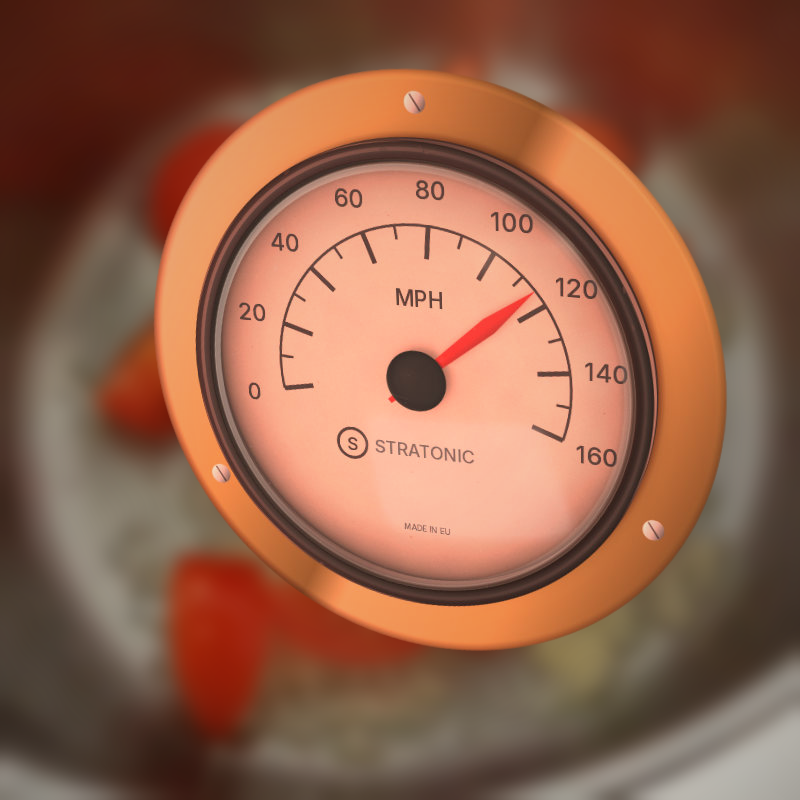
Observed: 115 mph
